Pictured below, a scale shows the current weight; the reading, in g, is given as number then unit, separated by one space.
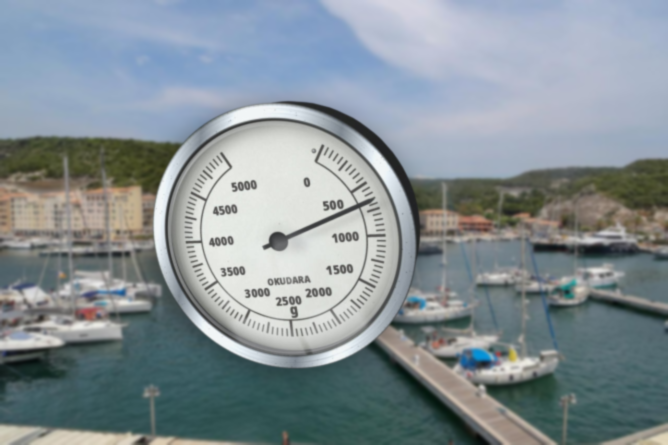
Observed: 650 g
